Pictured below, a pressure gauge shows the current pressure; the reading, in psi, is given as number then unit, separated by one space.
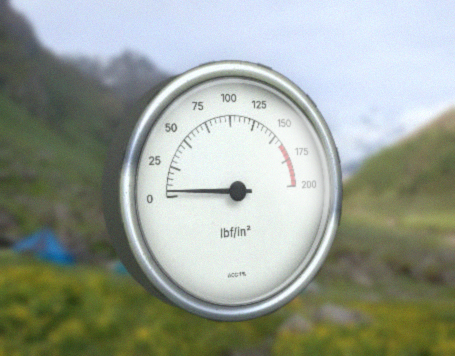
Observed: 5 psi
